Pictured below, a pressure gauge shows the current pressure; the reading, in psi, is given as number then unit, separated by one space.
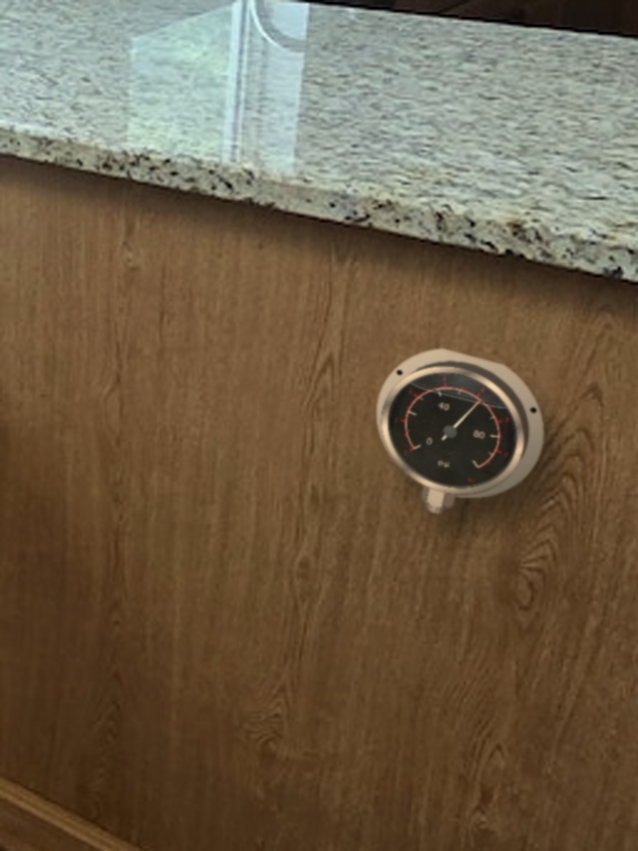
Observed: 60 psi
